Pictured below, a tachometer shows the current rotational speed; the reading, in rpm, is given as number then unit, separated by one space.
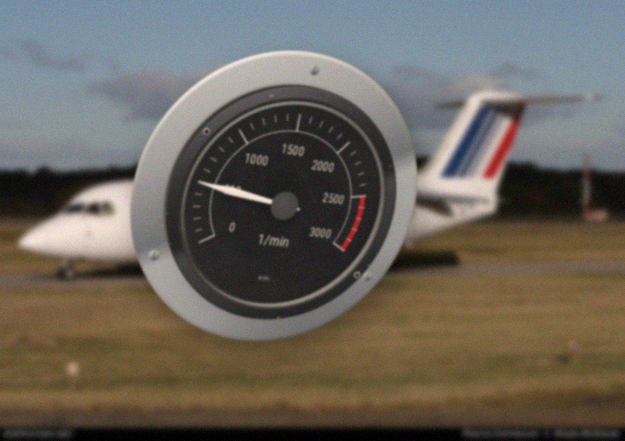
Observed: 500 rpm
